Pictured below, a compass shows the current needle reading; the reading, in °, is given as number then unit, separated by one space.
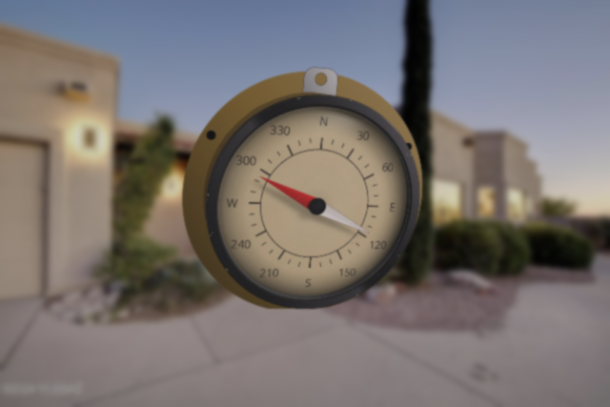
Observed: 295 °
